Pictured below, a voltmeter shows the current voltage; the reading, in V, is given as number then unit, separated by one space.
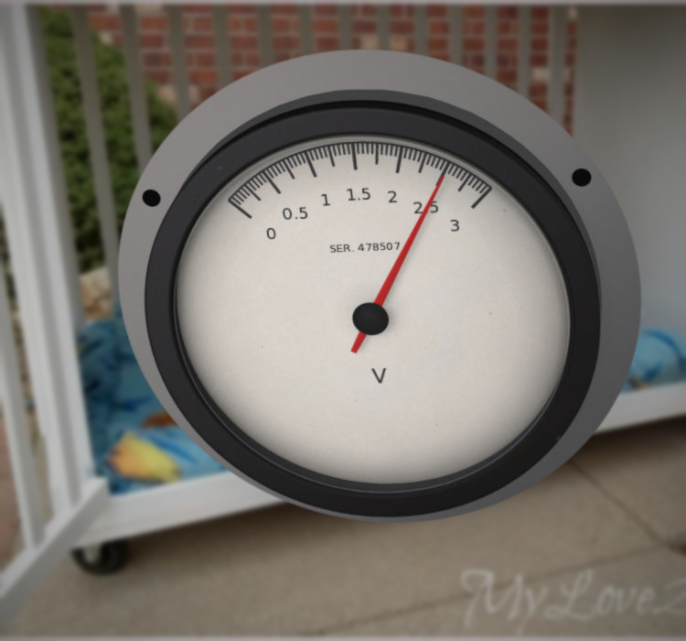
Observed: 2.5 V
